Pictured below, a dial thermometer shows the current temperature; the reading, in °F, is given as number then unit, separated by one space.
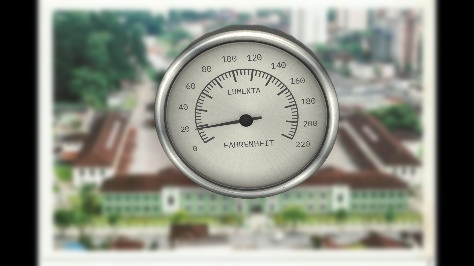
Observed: 20 °F
